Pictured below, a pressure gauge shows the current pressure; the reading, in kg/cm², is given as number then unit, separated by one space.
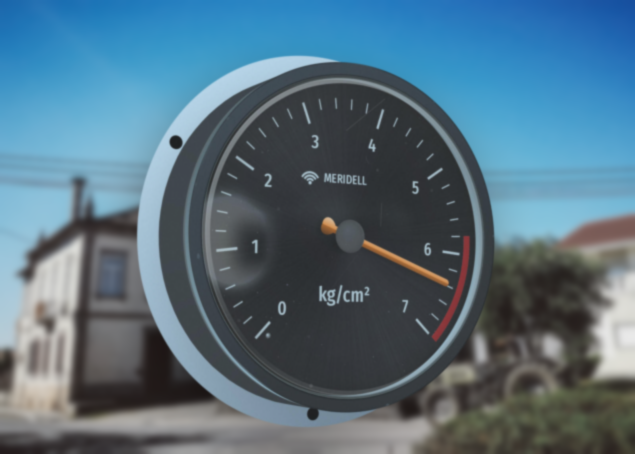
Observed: 6.4 kg/cm²
